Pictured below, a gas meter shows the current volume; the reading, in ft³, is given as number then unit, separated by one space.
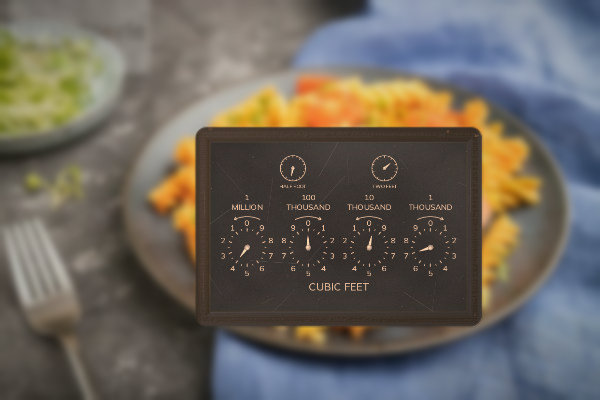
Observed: 399700 ft³
